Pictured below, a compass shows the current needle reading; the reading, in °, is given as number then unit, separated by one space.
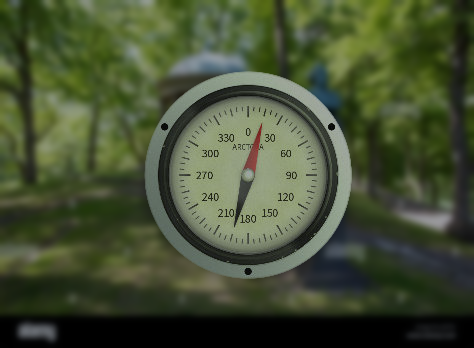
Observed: 15 °
